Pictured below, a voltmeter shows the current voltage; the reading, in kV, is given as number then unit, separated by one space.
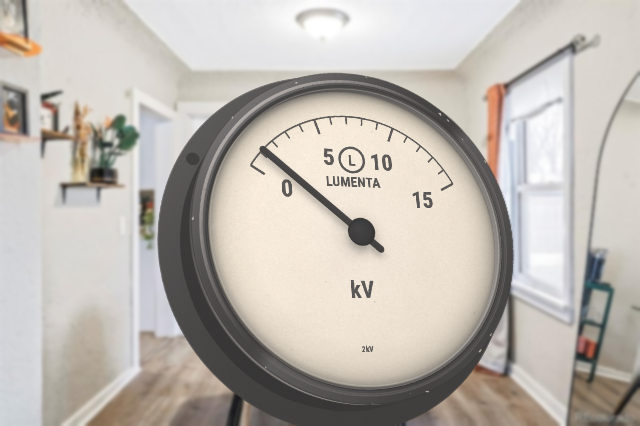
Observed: 1 kV
